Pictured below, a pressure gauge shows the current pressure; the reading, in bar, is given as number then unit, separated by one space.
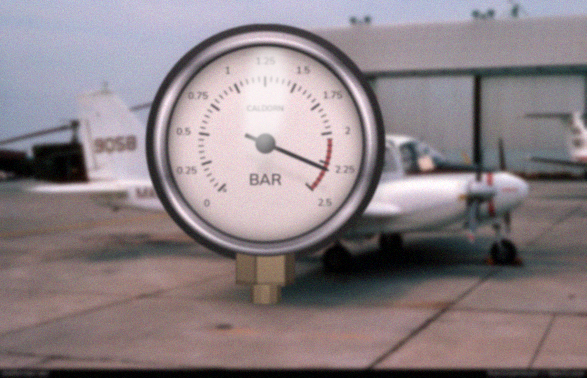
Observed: 2.3 bar
